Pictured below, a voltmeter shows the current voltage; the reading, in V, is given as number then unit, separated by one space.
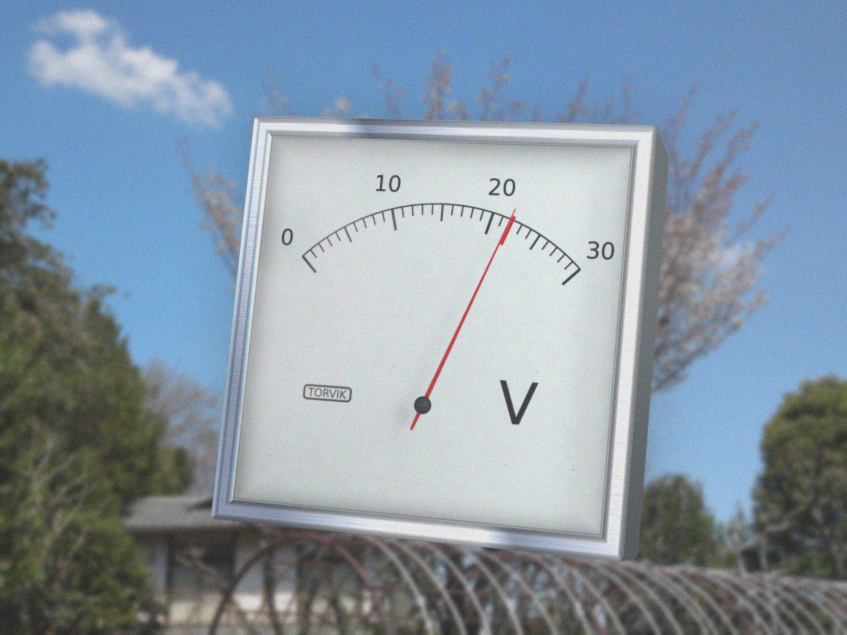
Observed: 22 V
